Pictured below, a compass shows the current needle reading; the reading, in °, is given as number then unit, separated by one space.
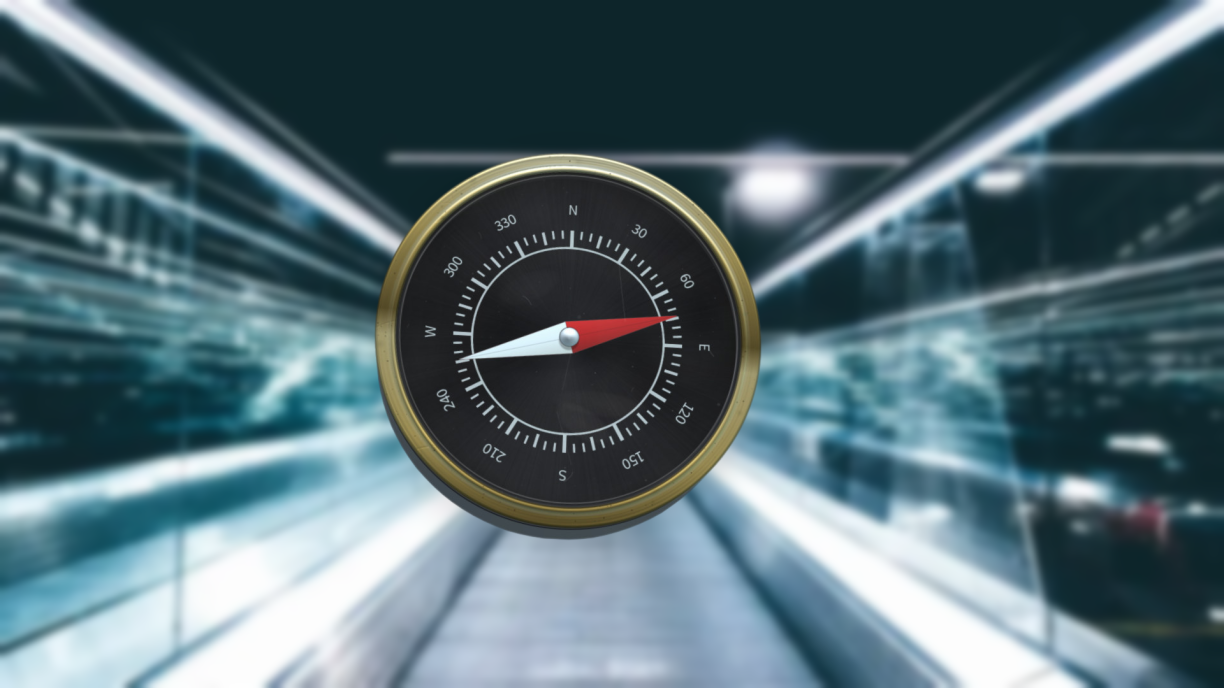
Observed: 75 °
